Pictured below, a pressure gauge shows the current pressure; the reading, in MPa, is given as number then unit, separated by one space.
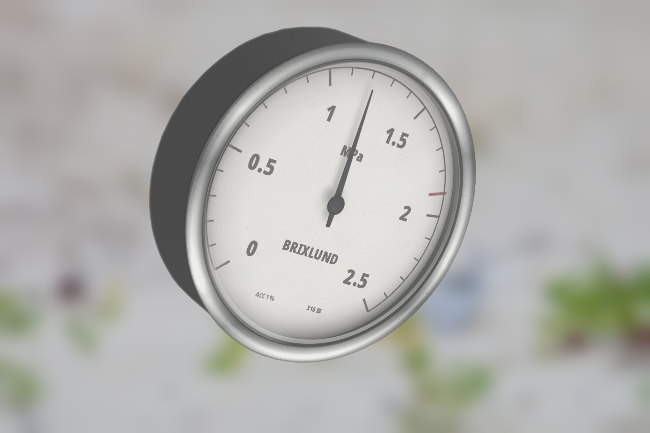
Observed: 1.2 MPa
